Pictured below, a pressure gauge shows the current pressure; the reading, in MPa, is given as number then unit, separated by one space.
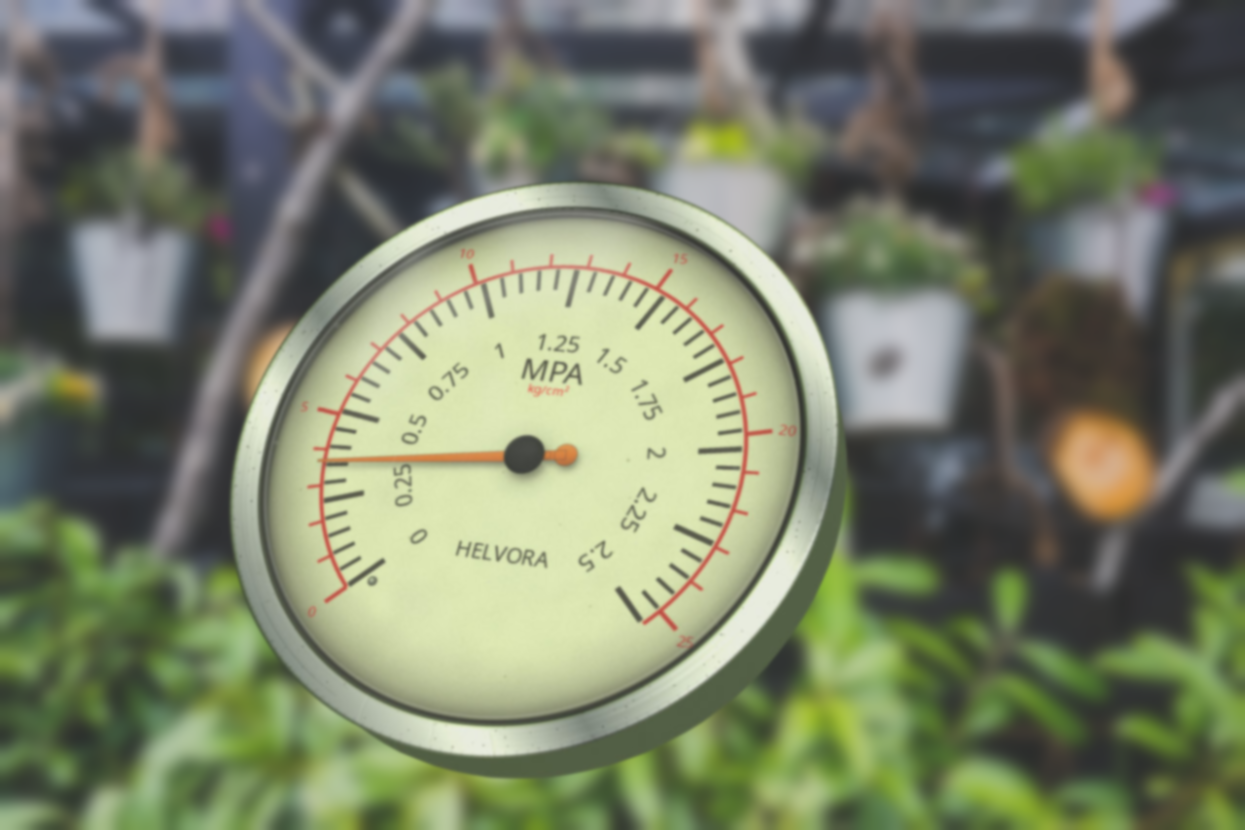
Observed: 0.35 MPa
